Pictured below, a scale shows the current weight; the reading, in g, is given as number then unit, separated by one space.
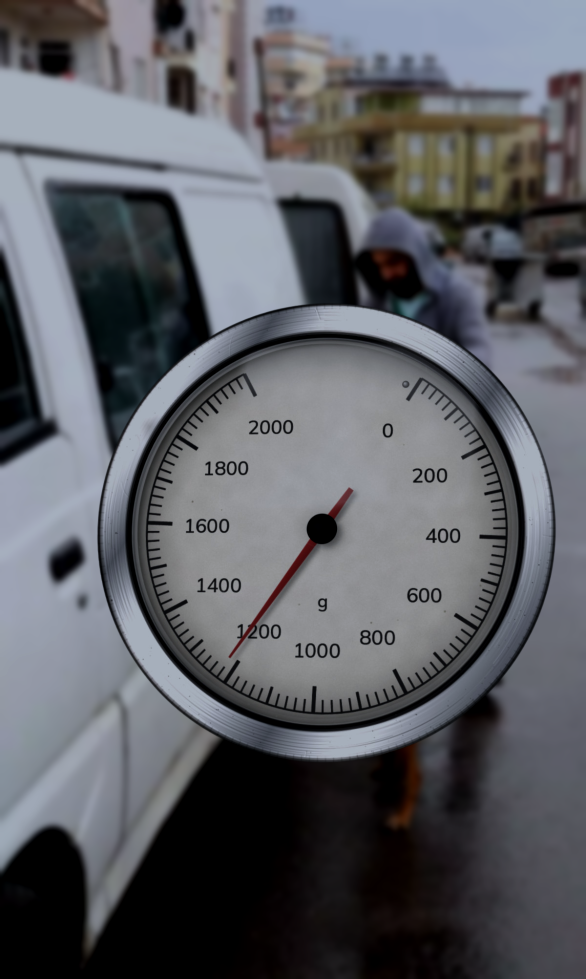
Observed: 1220 g
